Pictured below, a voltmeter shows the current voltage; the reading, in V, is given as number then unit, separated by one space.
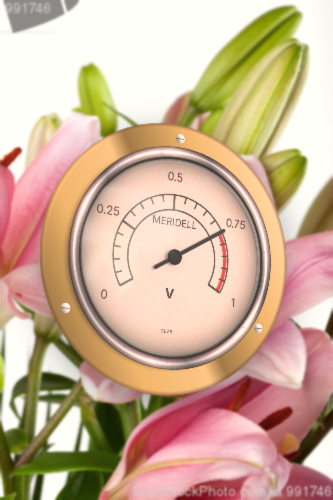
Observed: 0.75 V
